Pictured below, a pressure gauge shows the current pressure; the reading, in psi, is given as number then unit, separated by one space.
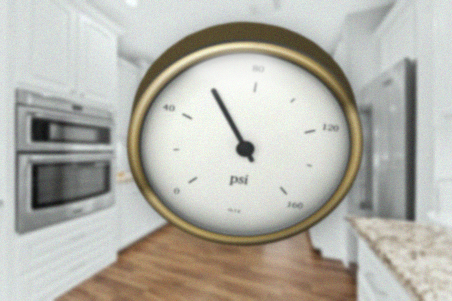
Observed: 60 psi
